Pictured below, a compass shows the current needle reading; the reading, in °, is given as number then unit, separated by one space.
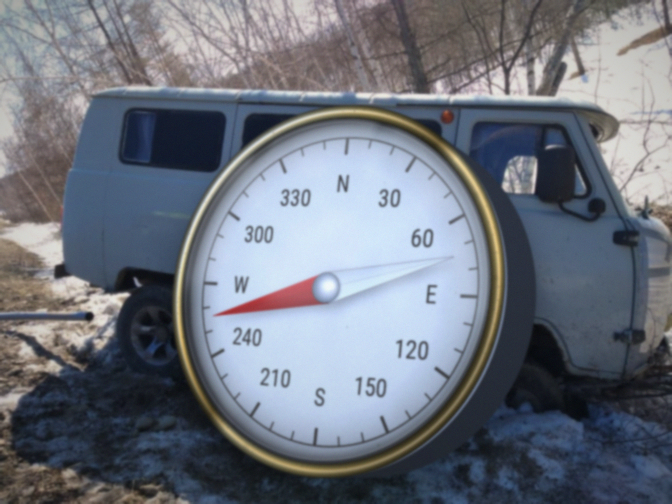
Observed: 255 °
